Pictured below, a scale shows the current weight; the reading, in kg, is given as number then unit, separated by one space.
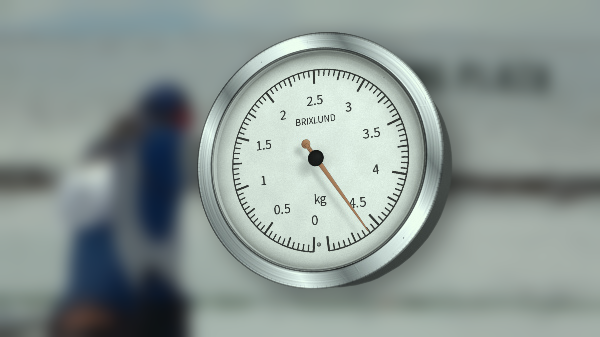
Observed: 4.6 kg
